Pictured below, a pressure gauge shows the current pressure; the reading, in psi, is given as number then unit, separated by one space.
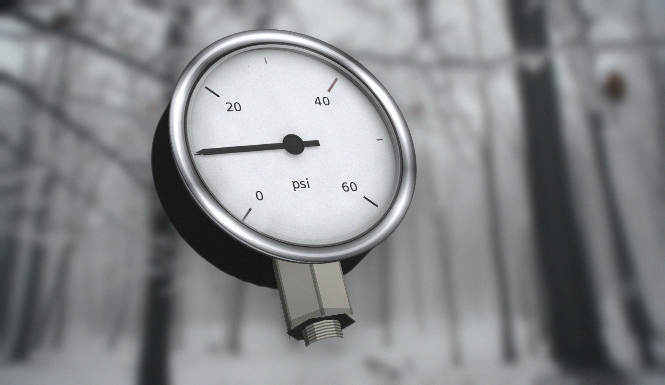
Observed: 10 psi
